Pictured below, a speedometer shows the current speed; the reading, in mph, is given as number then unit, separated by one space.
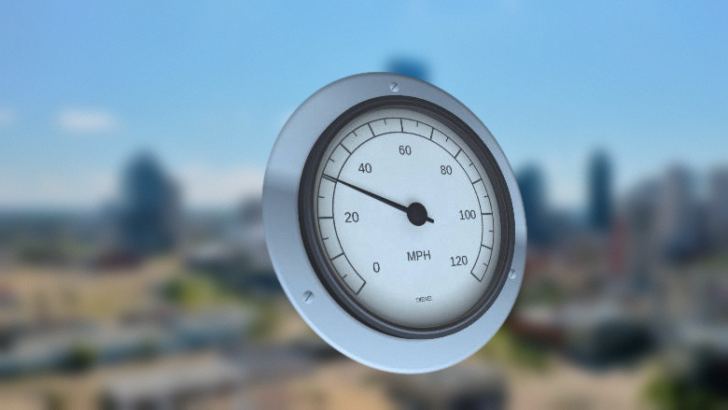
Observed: 30 mph
